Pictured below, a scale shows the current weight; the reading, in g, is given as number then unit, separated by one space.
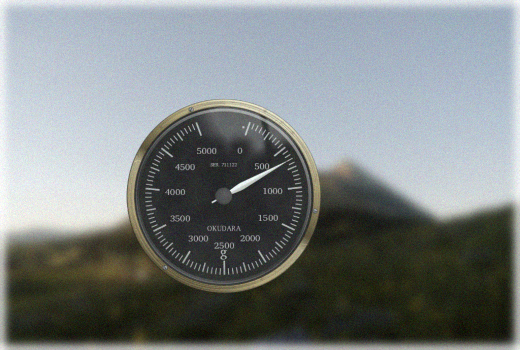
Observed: 650 g
